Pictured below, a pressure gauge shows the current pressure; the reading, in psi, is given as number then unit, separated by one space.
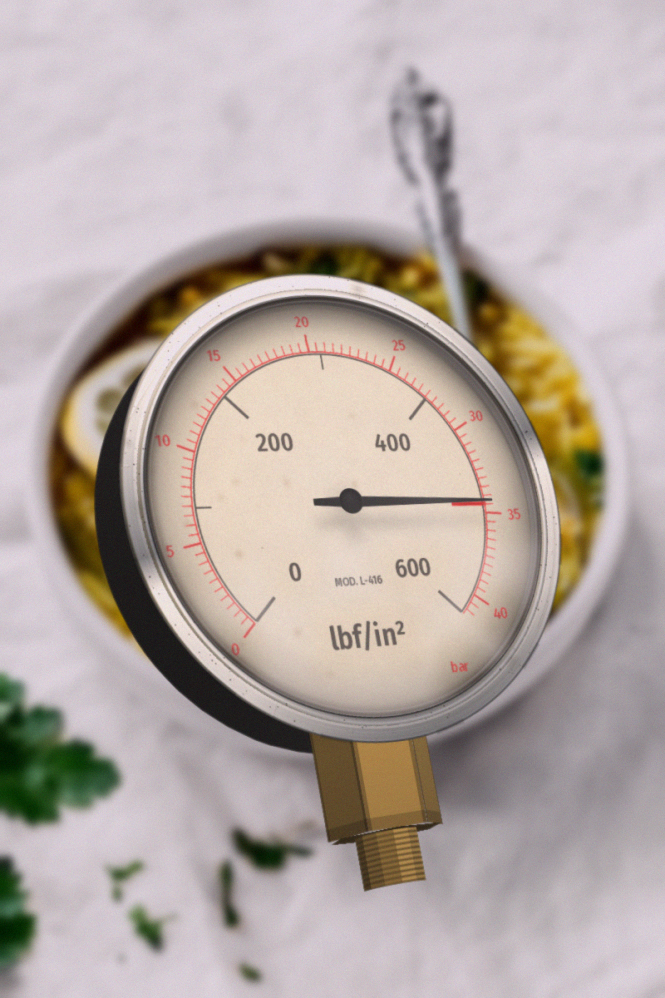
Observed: 500 psi
